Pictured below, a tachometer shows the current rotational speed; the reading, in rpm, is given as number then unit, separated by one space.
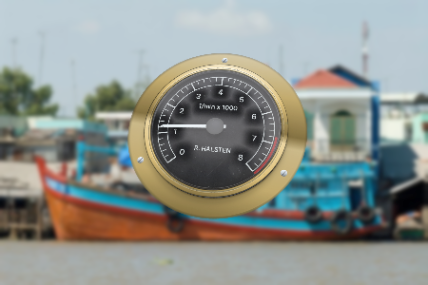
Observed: 1200 rpm
